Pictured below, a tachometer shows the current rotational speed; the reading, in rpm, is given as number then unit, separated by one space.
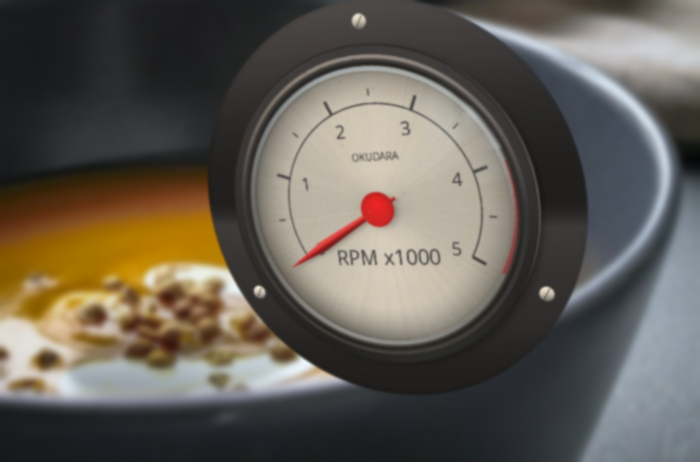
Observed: 0 rpm
